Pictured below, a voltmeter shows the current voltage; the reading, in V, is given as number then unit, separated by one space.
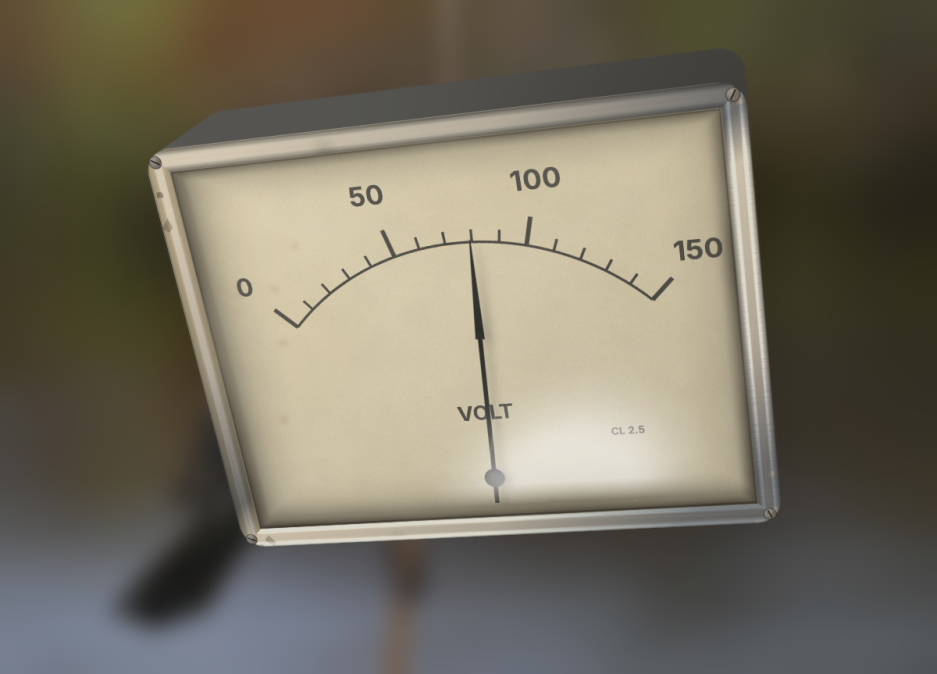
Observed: 80 V
